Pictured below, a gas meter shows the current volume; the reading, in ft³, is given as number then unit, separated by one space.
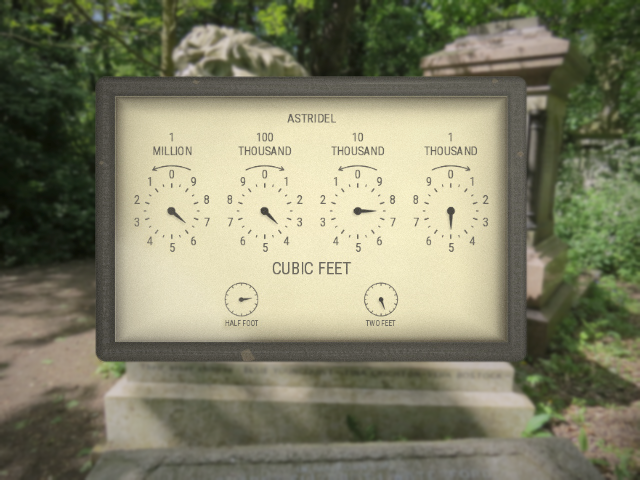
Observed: 637500 ft³
